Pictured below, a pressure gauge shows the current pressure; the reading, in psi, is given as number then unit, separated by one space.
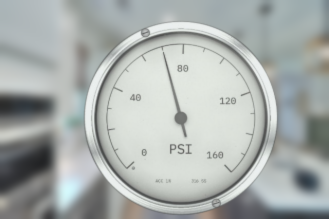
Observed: 70 psi
